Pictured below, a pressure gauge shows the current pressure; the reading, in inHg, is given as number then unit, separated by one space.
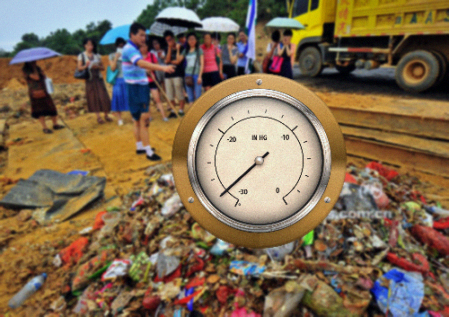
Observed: -28 inHg
